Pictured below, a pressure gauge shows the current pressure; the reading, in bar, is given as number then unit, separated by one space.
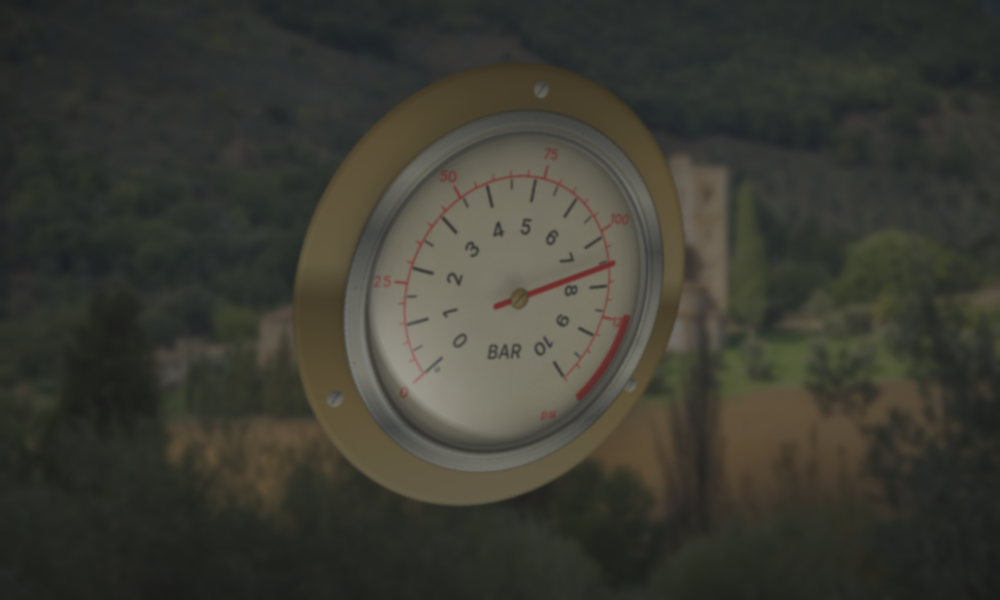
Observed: 7.5 bar
